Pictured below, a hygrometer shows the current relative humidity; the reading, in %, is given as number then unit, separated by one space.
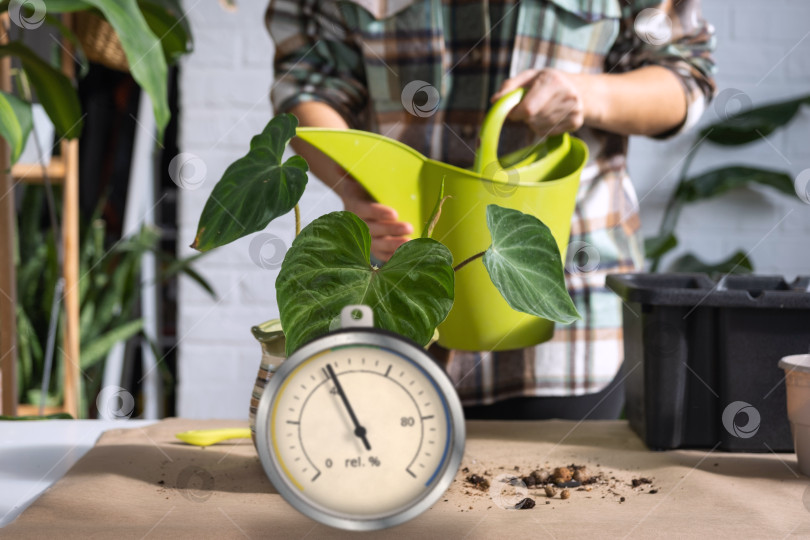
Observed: 42 %
